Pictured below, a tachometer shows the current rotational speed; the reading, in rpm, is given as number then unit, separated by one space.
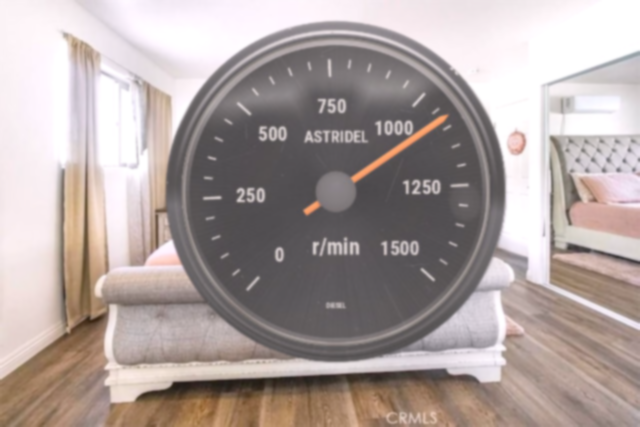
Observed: 1075 rpm
